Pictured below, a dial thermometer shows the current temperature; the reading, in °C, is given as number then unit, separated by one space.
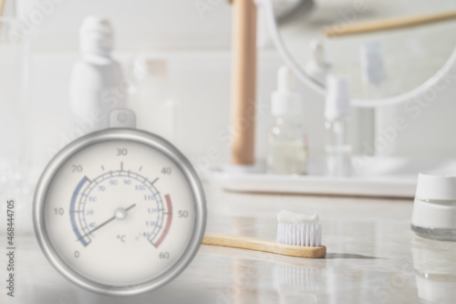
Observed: 2.5 °C
